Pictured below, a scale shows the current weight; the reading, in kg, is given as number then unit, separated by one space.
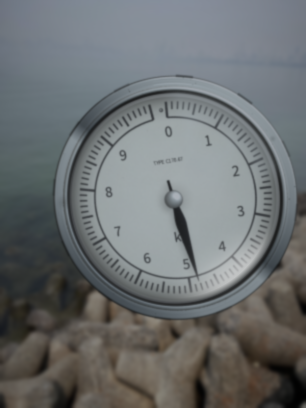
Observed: 4.8 kg
